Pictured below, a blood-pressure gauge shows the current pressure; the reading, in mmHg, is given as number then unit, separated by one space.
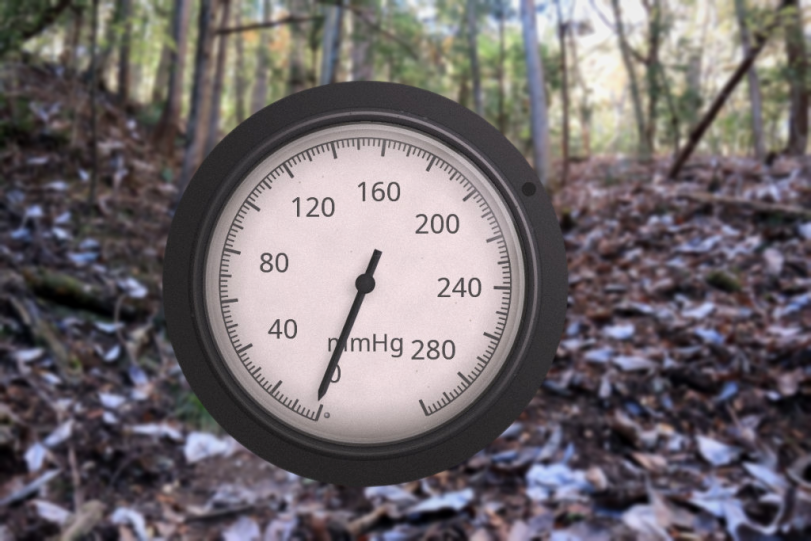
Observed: 2 mmHg
